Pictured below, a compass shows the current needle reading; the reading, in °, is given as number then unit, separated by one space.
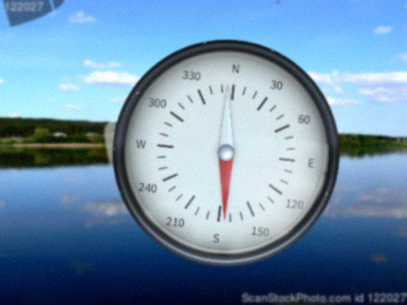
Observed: 175 °
